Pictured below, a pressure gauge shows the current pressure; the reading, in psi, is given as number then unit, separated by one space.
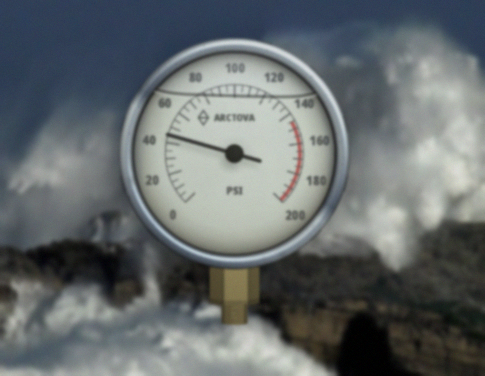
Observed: 45 psi
